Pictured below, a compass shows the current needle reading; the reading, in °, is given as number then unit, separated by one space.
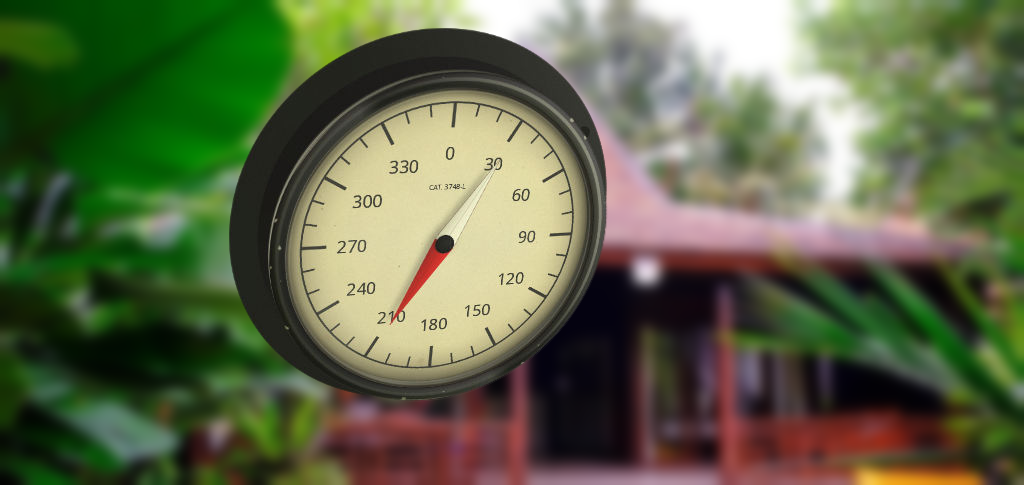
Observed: 210 °
